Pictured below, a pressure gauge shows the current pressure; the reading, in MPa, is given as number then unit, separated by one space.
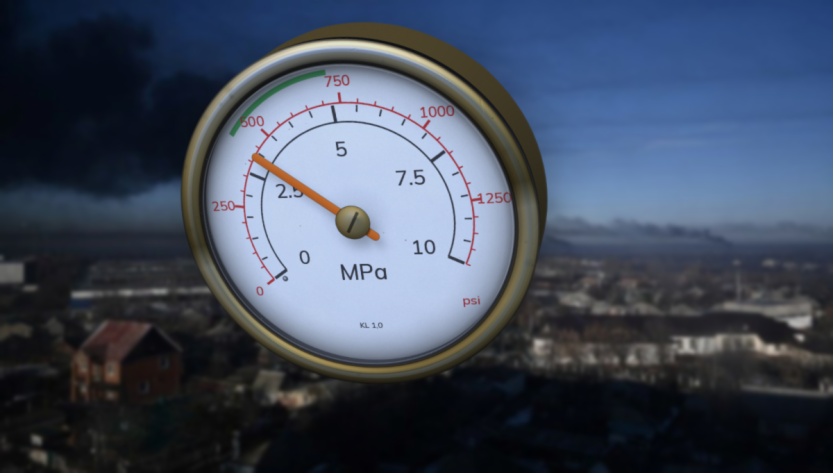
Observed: 3 MPa
